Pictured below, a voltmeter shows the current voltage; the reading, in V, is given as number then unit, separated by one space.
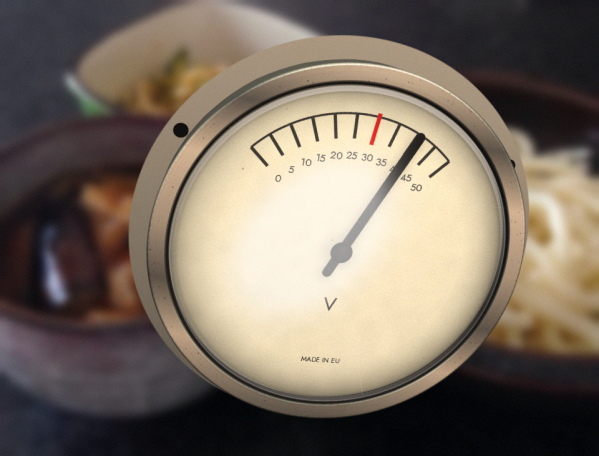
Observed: 40 V
